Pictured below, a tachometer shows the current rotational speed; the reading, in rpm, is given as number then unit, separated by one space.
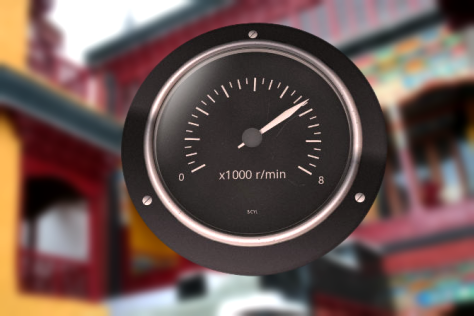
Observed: 5750 rpm
